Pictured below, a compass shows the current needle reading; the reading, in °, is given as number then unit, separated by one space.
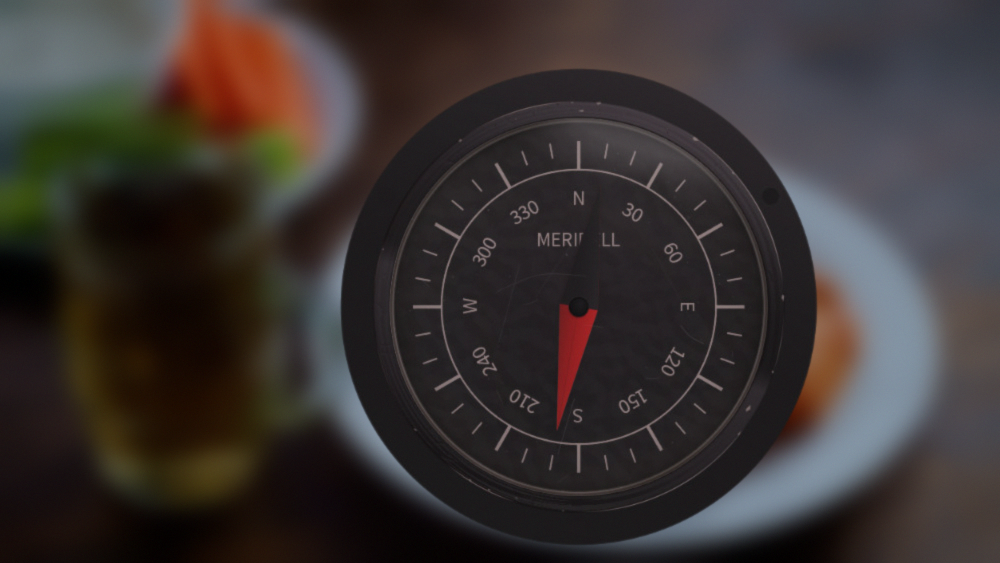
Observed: 190 °
